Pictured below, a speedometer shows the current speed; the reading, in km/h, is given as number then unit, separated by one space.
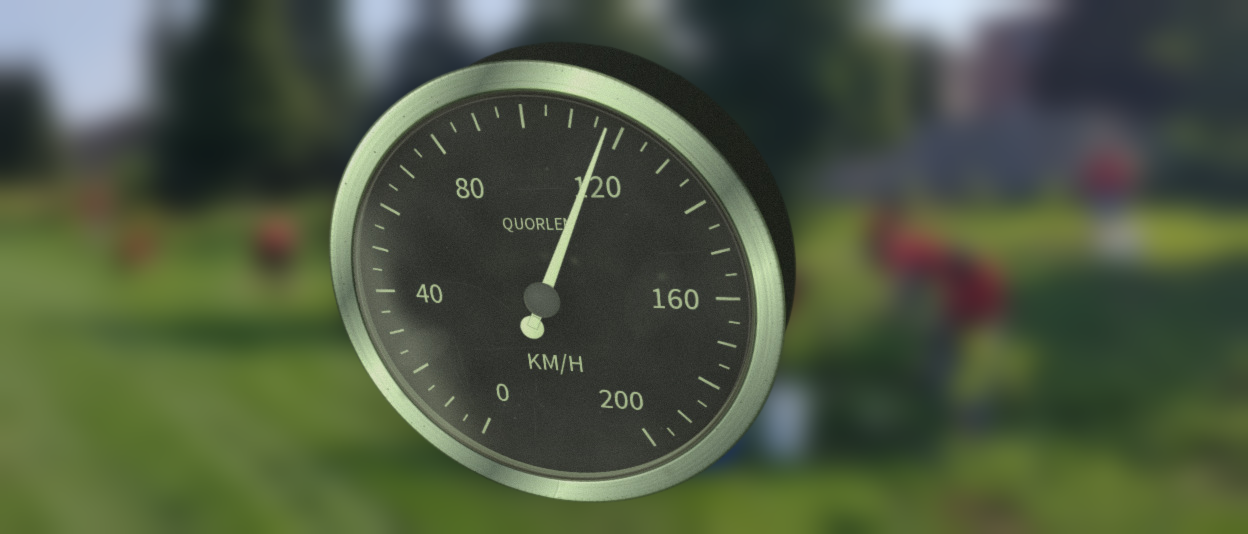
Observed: 117.5 km/h
